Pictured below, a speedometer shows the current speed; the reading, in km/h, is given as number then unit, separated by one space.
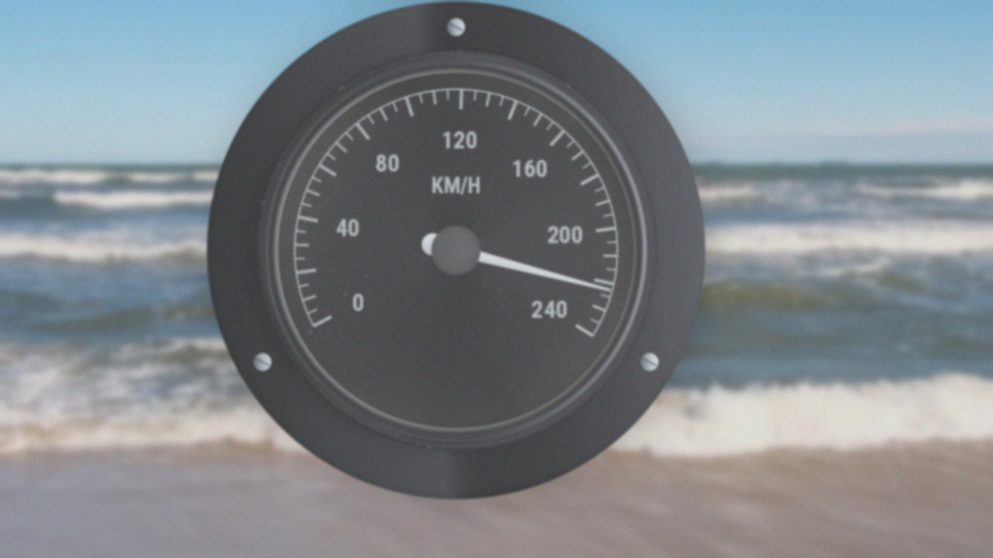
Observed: 222.5 km/h
